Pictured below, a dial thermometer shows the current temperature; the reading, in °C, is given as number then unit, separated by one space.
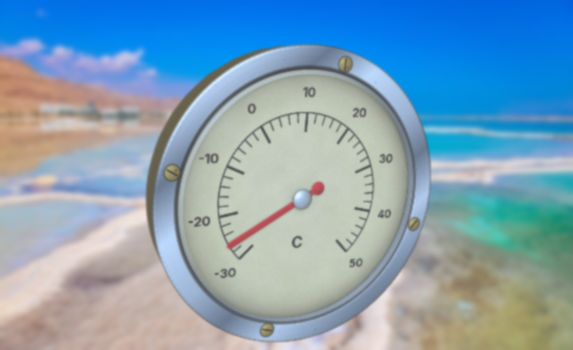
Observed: -26 °C
